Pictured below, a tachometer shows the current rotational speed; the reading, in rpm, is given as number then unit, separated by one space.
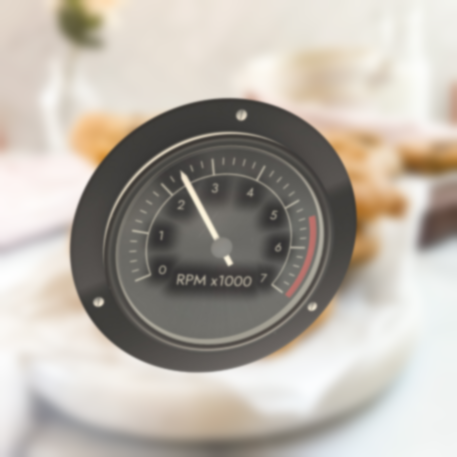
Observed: 2400 rpm
